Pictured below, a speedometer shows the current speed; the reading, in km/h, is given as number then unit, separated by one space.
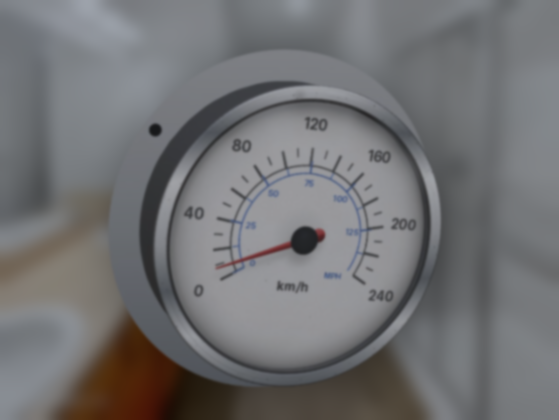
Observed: 10 km/h
